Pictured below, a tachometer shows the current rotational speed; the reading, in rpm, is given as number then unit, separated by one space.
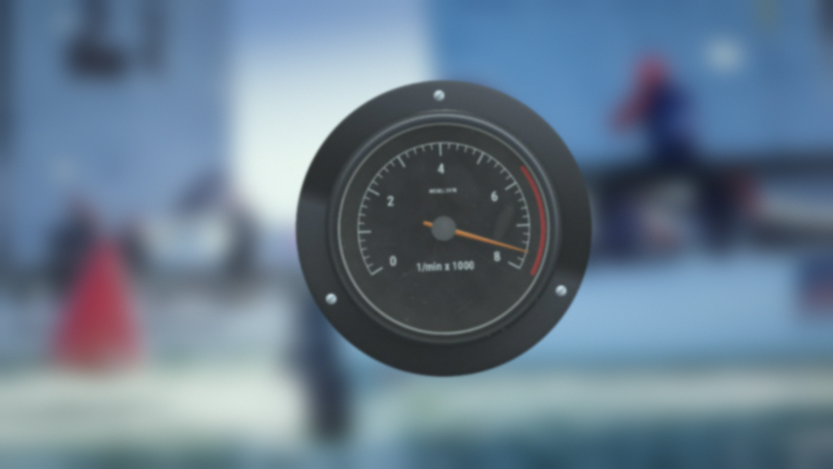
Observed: 7600 rpm
